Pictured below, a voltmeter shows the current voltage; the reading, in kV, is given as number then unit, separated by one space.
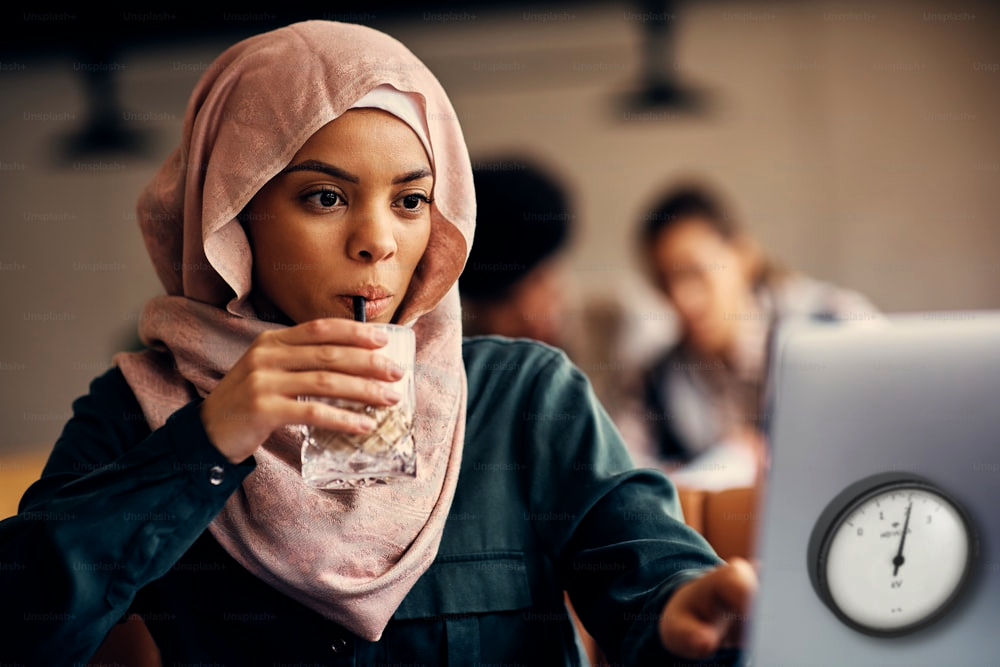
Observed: 2 kV
